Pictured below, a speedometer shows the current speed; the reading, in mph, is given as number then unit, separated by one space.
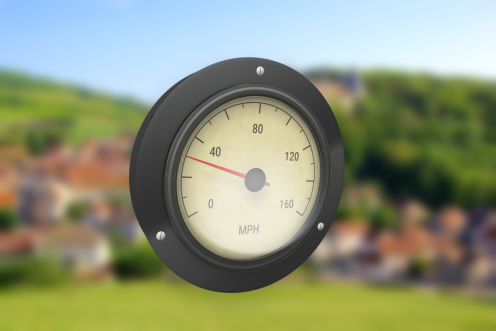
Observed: 30 mph
